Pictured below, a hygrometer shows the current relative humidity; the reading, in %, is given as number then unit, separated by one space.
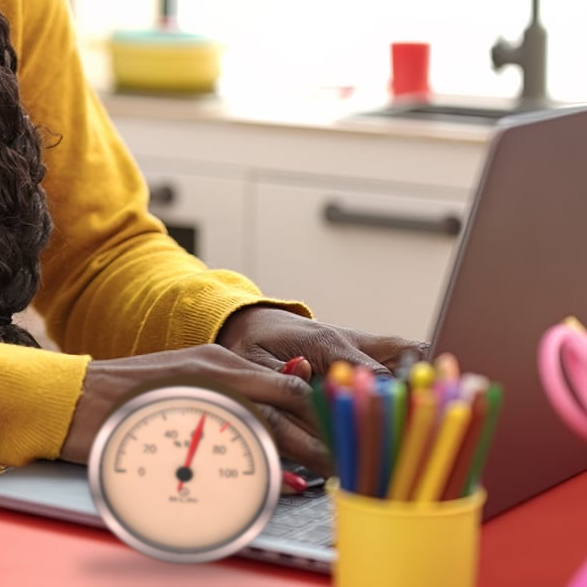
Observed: 60 %
